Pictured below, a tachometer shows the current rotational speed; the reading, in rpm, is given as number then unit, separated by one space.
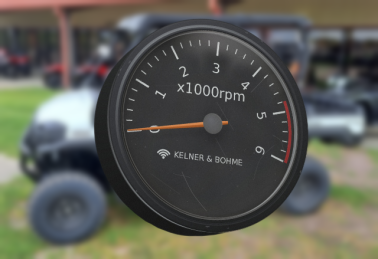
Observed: 0 rpm
